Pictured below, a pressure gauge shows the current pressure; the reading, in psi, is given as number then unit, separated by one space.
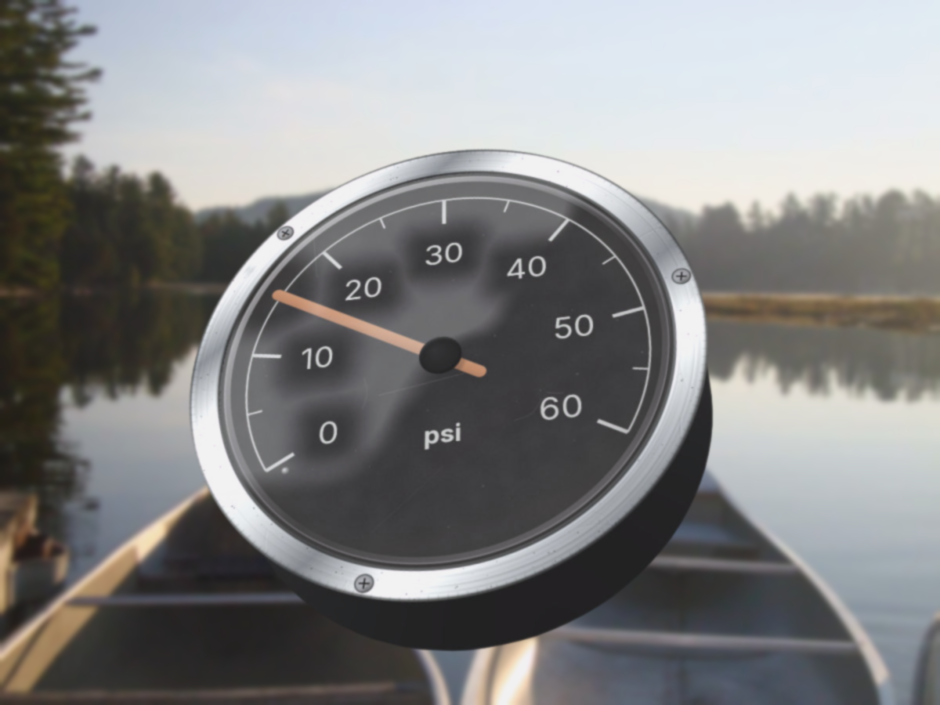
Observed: 15 psi
